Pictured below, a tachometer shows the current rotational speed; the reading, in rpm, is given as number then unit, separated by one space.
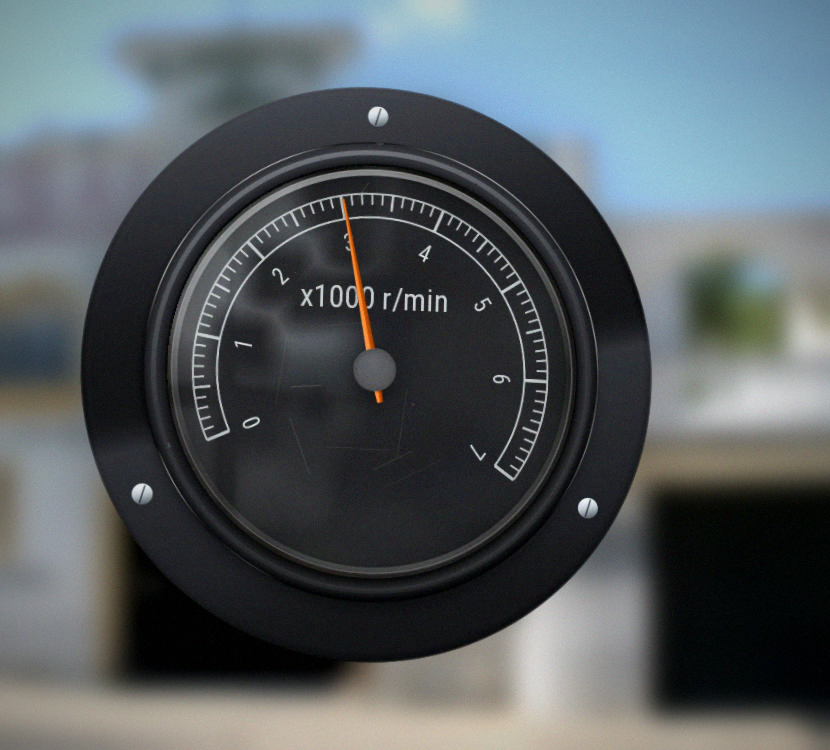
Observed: 3000 rpm
